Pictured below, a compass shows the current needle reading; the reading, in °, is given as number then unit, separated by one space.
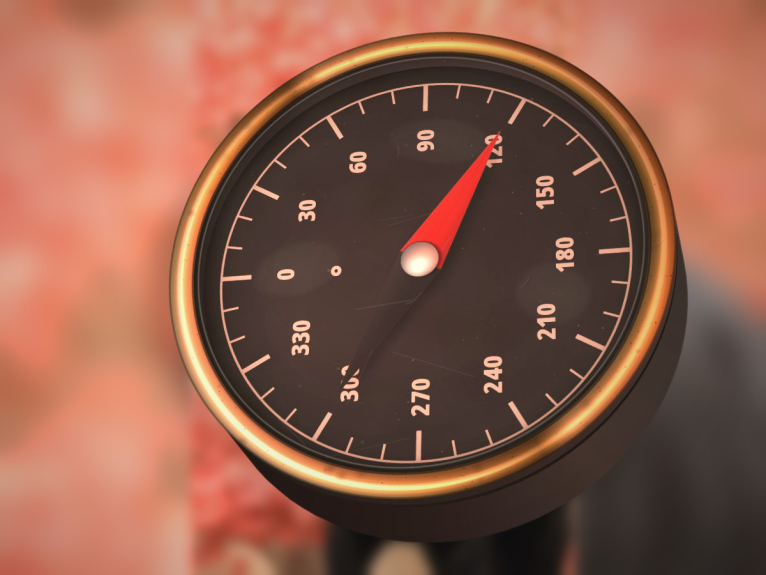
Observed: 120 °
